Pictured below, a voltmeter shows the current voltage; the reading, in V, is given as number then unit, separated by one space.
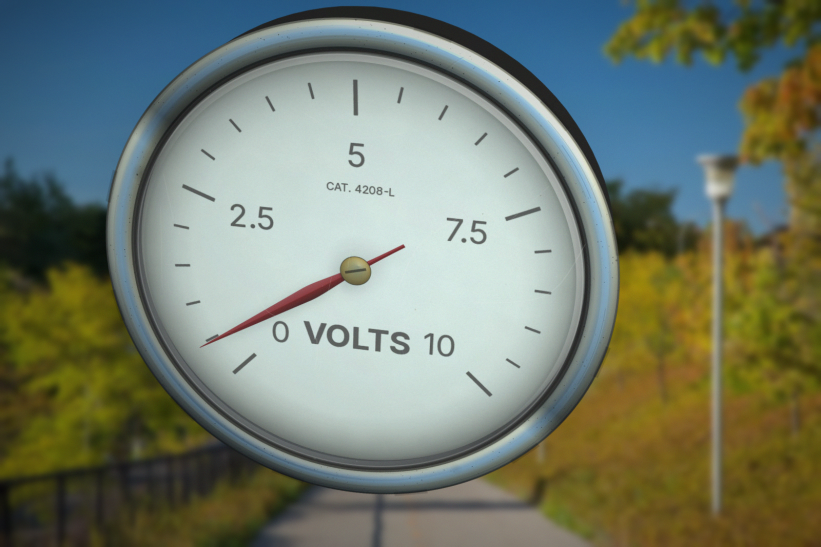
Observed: 0.5 V
